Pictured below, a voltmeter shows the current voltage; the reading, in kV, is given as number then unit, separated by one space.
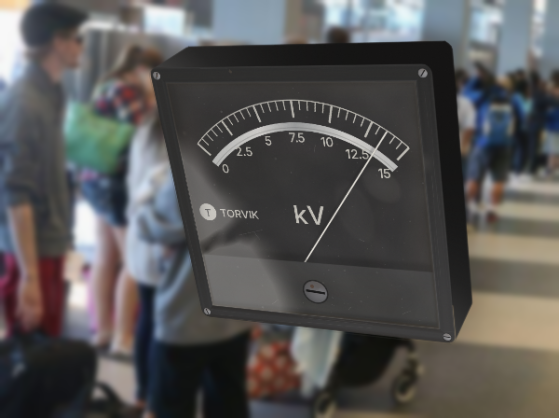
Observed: 13.5 kV
